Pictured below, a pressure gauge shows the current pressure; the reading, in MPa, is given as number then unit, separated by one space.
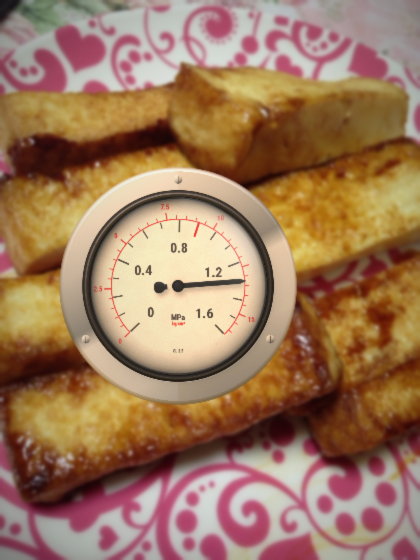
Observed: 1.3 MPa
